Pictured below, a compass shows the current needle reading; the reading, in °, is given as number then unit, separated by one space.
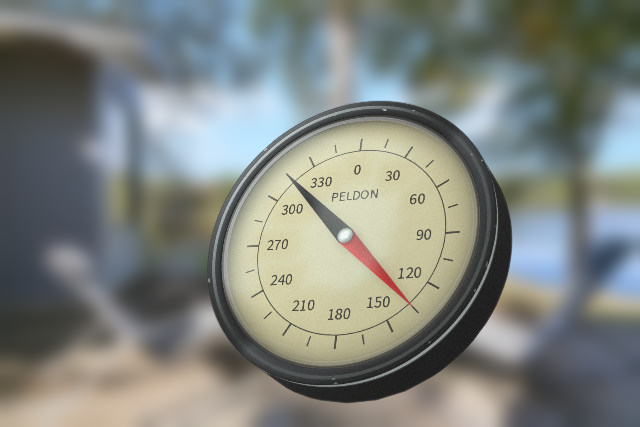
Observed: 135 °
